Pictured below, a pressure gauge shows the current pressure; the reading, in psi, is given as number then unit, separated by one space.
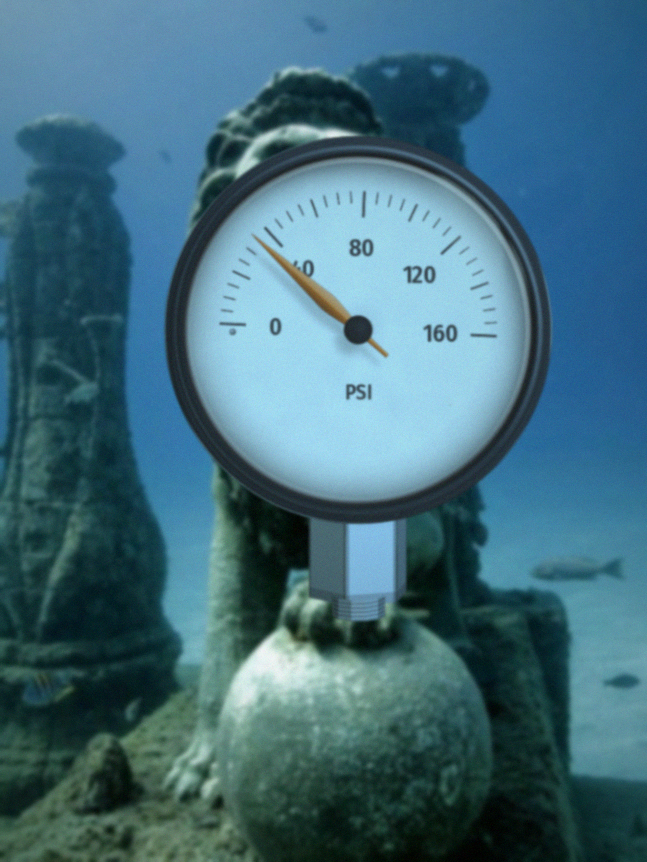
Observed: 35 psi
